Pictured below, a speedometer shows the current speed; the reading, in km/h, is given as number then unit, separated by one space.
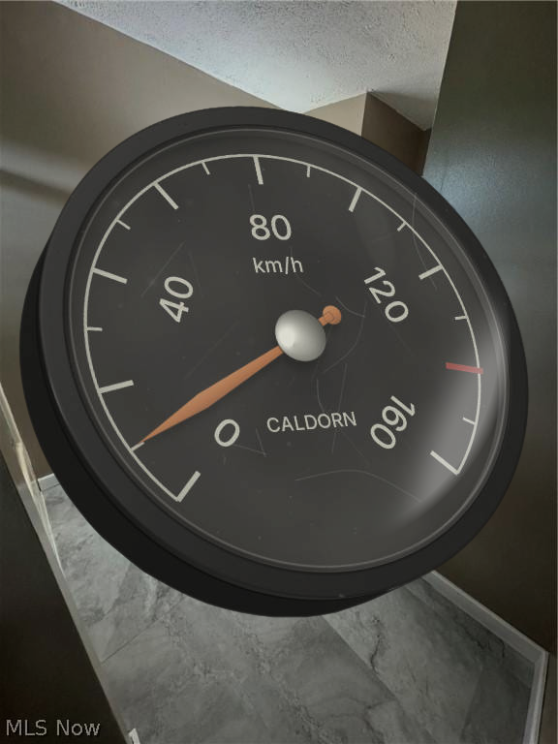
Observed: 10 km/h
